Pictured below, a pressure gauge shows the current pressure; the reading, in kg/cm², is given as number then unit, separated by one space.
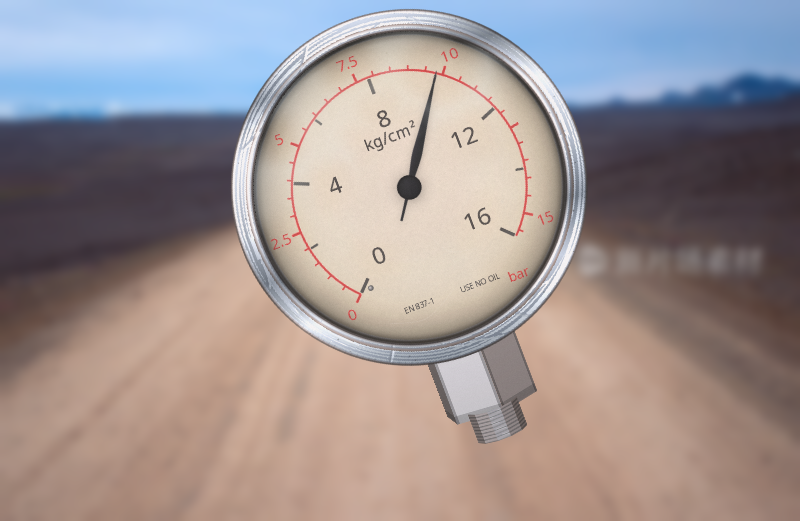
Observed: 10 kg/cm²
